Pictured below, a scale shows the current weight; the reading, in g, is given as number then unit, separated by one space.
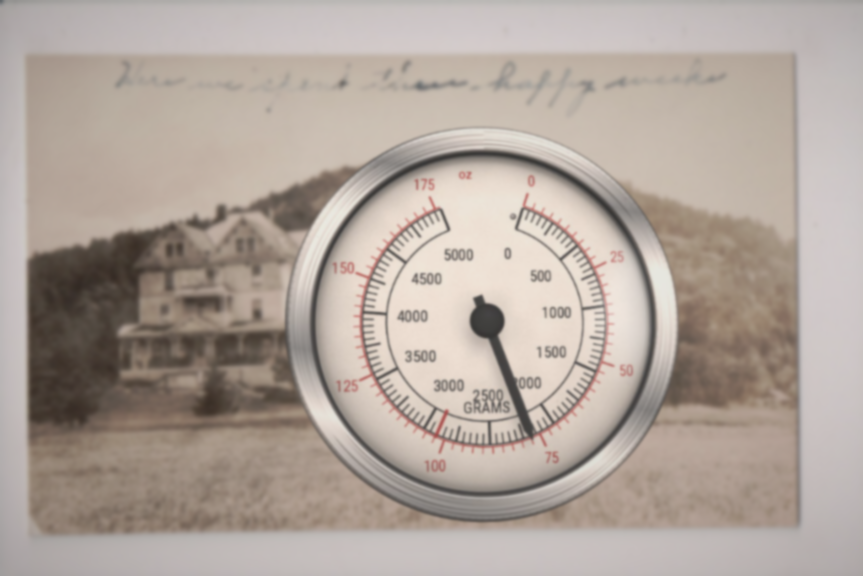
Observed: 2200 g
